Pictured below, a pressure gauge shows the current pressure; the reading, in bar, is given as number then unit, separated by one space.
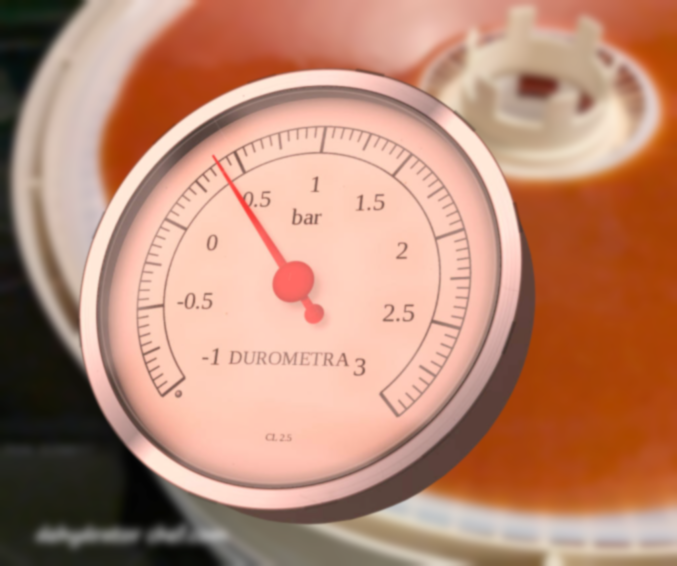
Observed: 0.4 bar
